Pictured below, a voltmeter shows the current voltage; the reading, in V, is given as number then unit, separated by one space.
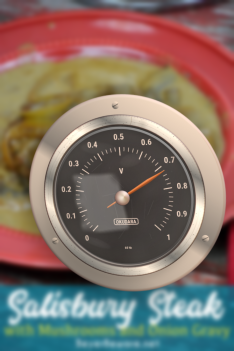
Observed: 0.72 V
